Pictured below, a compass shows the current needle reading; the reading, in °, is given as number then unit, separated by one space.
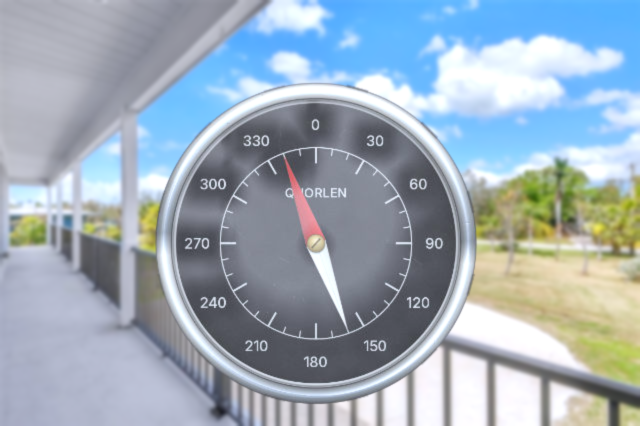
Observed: 340 °
